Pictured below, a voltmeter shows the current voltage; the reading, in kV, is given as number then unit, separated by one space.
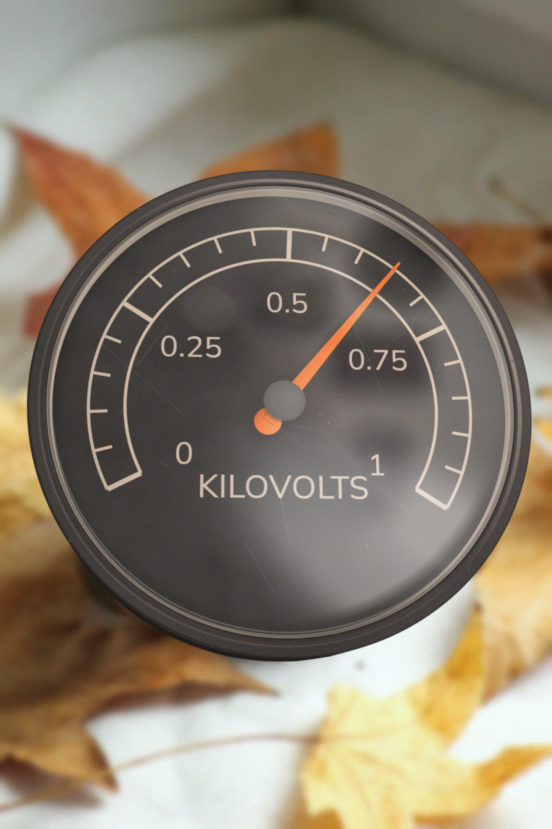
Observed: 0.65 kV
